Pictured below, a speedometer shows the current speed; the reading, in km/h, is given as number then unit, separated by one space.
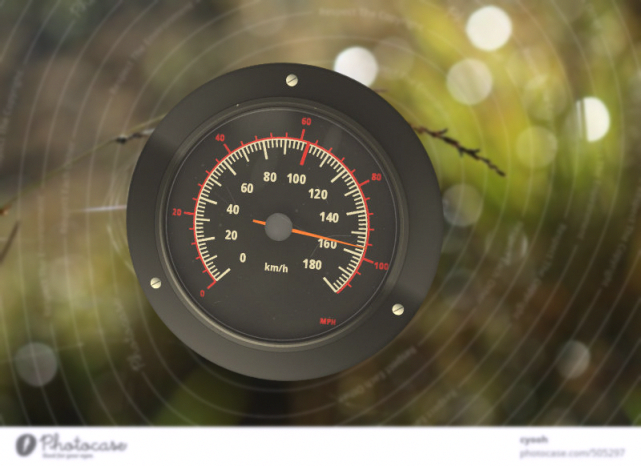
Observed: 156 km/h
